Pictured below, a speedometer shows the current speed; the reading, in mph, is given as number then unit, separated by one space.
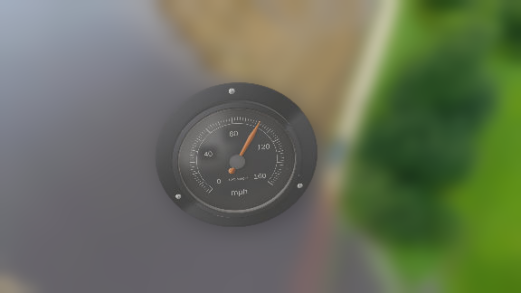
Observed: 100 mph
